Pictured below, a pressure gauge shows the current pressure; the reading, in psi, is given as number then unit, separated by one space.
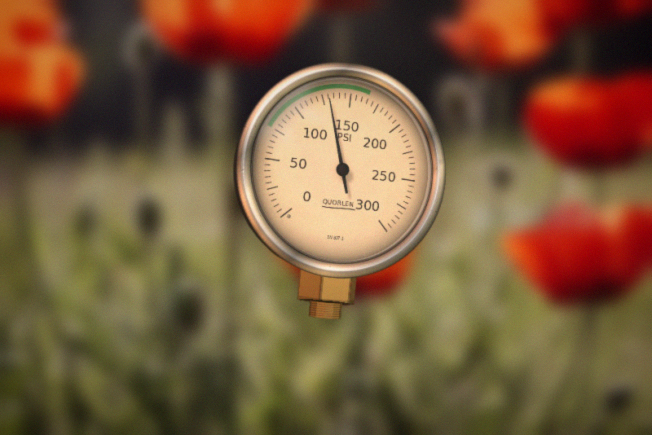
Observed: 130 psi
